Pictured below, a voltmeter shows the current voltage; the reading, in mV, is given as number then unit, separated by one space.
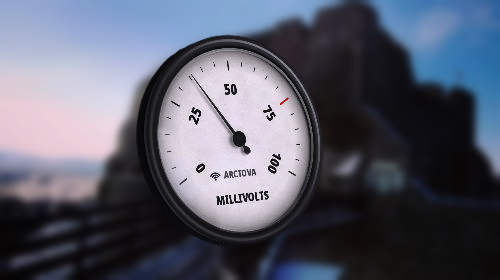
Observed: 35 mV
